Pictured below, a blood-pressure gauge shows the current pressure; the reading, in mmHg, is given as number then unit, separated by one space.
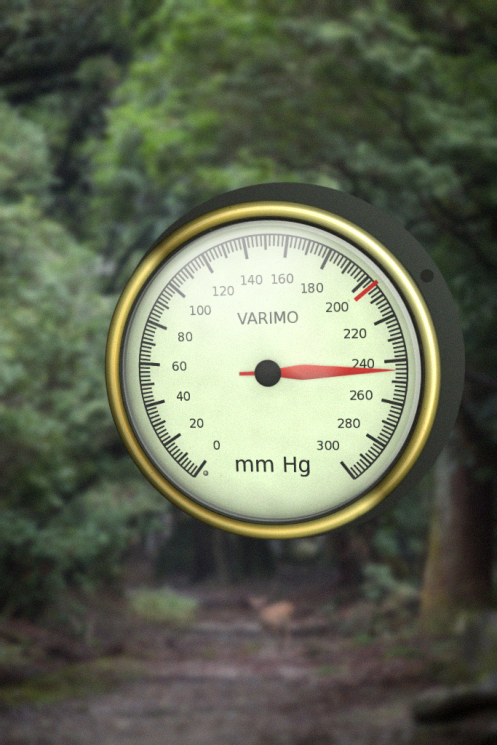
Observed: 244 mmHg
